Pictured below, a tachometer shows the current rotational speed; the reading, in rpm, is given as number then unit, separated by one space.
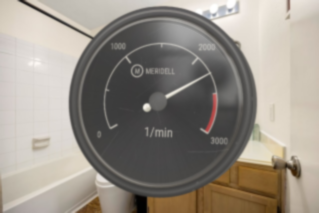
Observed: 2250 rpm
